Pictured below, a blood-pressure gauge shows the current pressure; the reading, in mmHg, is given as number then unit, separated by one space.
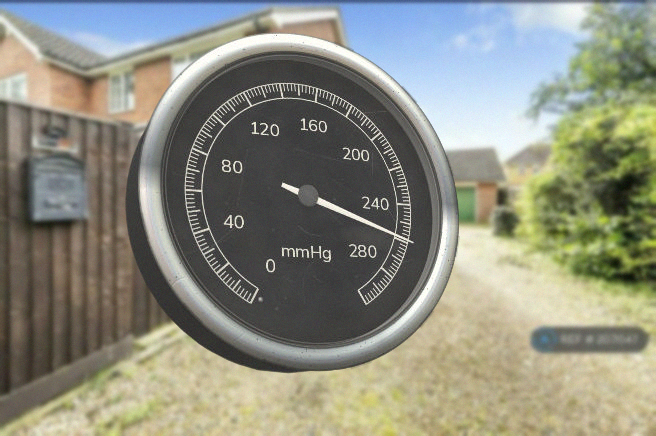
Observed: 260 mmHg
